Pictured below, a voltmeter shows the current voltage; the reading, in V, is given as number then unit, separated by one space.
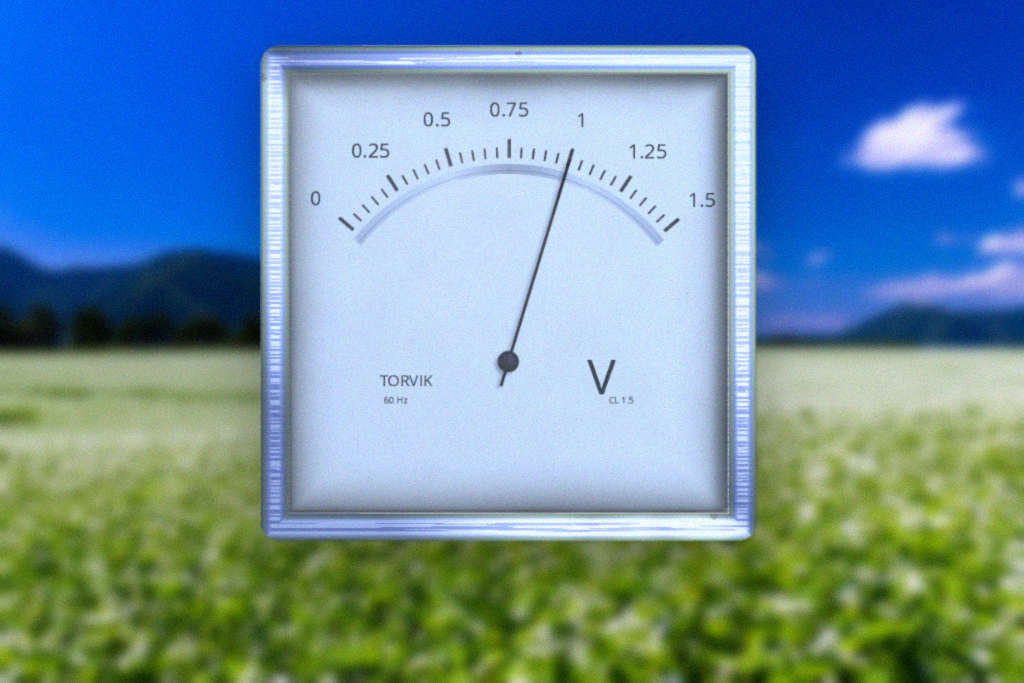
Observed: 1 V
